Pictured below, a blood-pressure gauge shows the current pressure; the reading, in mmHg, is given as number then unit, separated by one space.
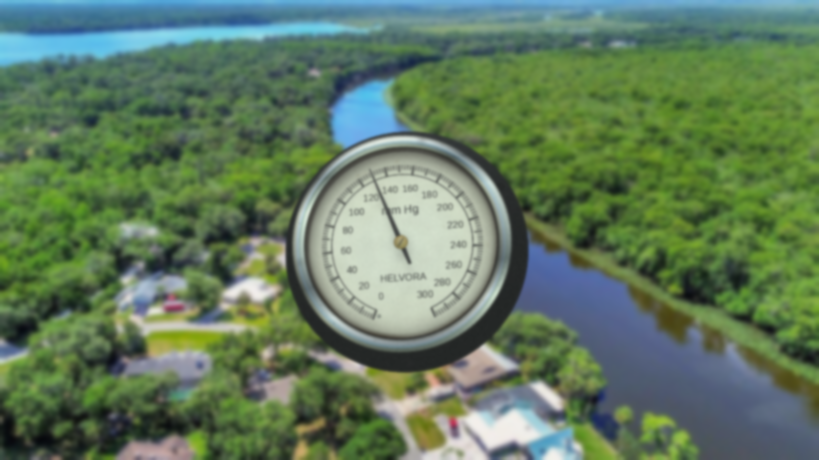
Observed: 130 mmHg
